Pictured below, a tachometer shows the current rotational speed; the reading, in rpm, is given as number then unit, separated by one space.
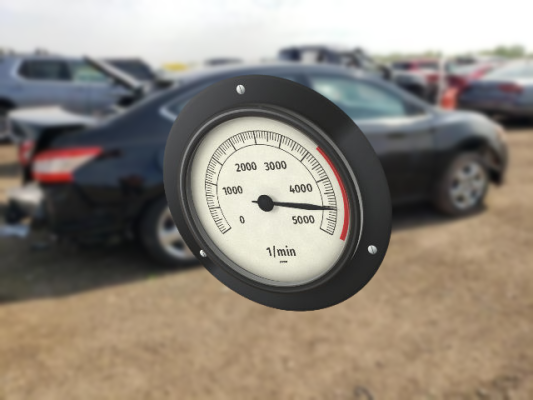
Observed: 4500 rpm
